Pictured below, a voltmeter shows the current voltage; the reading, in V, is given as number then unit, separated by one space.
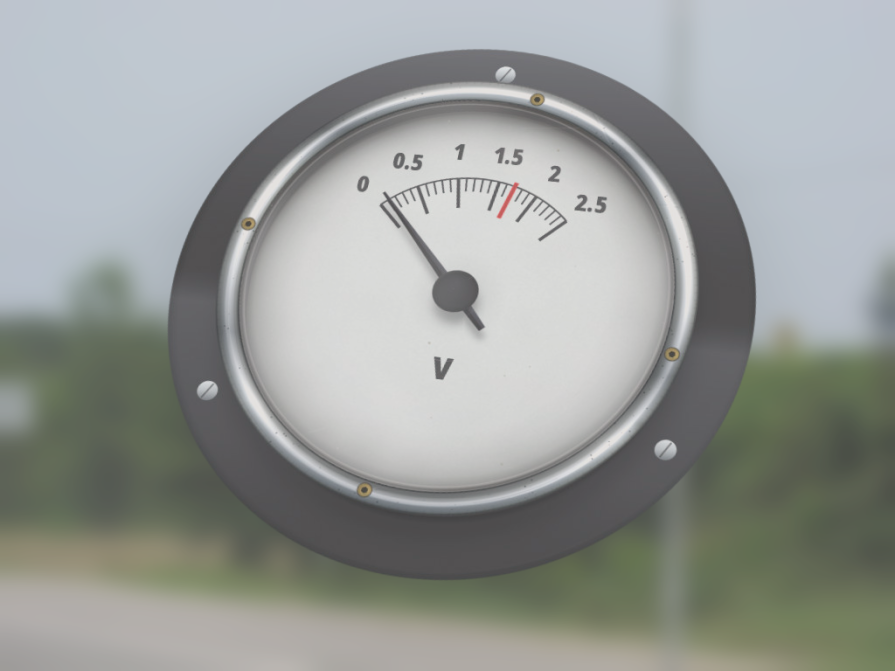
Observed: 0.1 V
